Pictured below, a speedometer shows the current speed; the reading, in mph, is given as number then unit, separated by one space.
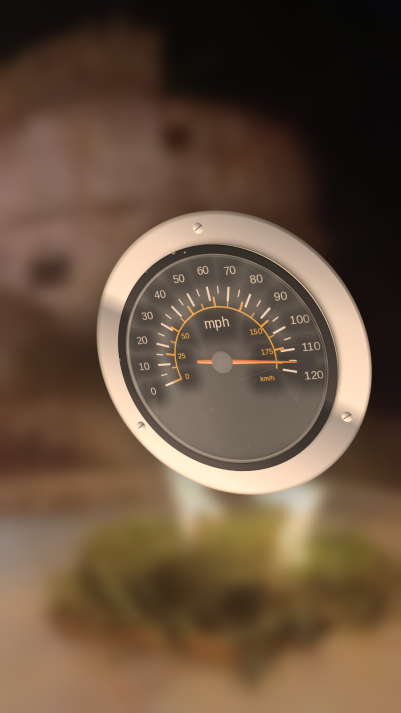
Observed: 115 mph
